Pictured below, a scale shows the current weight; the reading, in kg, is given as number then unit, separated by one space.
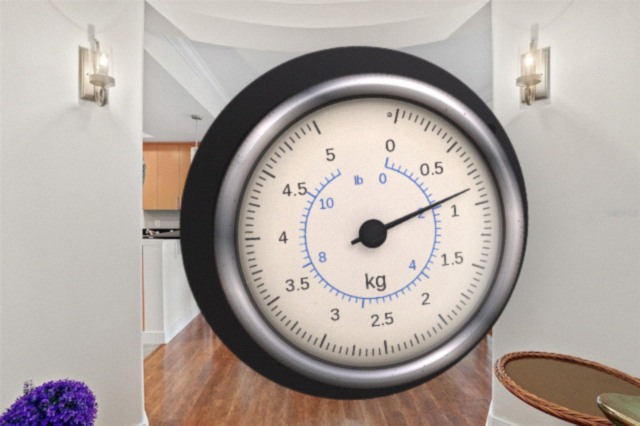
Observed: 0.85 kg
